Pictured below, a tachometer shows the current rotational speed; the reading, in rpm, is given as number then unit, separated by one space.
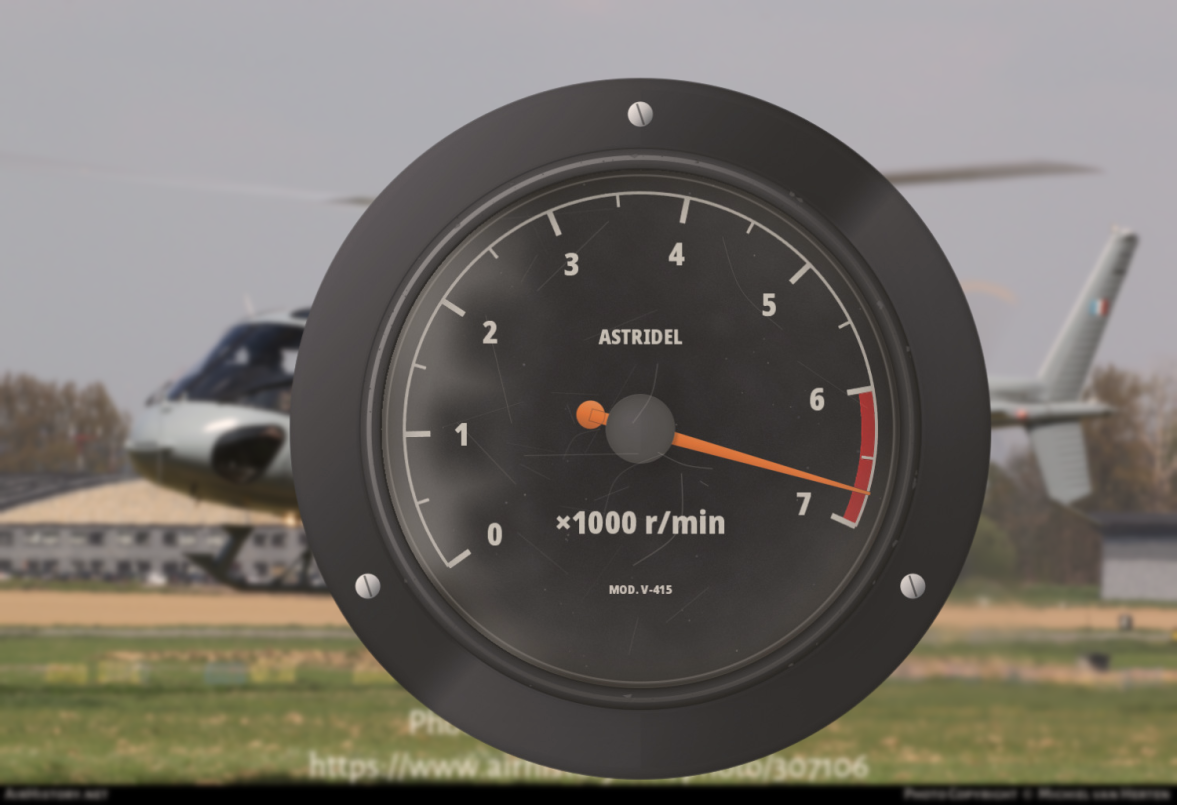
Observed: 6750 rpm
